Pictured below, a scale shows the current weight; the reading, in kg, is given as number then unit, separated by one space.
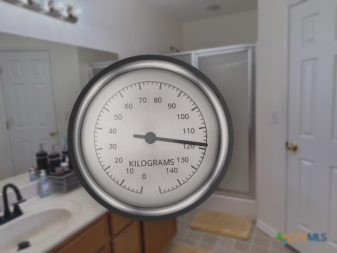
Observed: 118 kg
